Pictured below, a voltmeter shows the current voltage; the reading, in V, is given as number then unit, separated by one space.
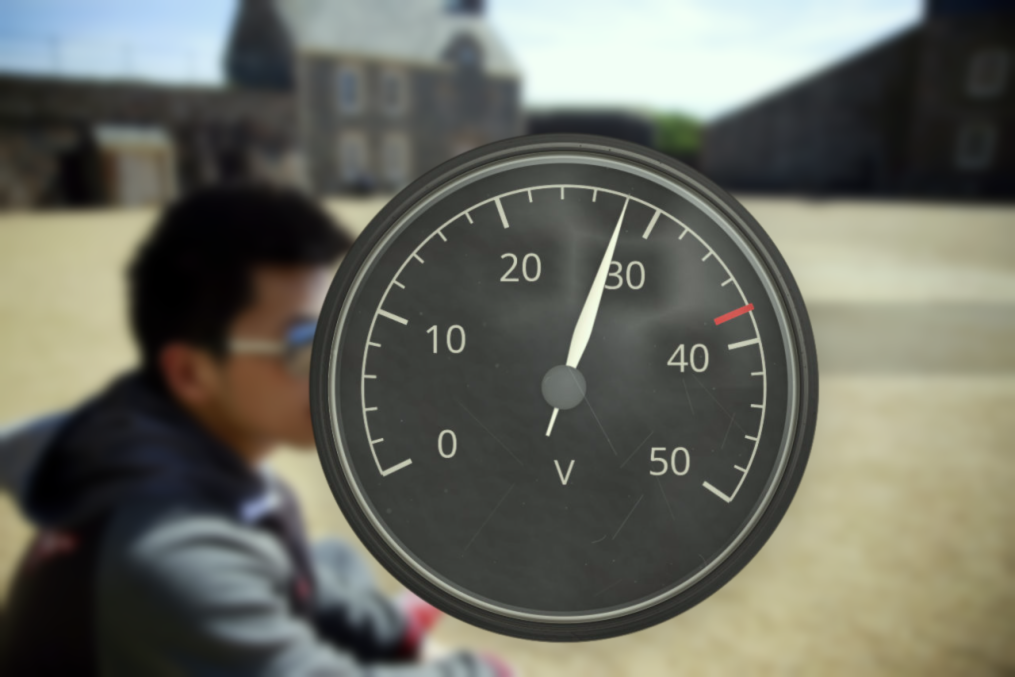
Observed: 28 V
